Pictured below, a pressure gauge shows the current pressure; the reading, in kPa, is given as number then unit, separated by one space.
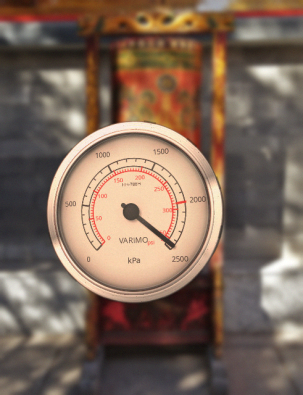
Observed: 2450 kPa
